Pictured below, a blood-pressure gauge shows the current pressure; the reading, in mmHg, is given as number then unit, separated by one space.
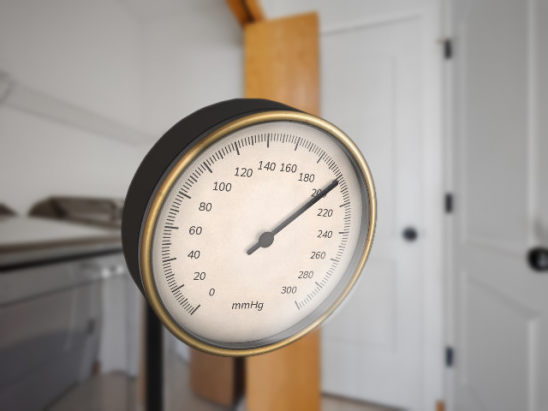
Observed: 200 mmHg
